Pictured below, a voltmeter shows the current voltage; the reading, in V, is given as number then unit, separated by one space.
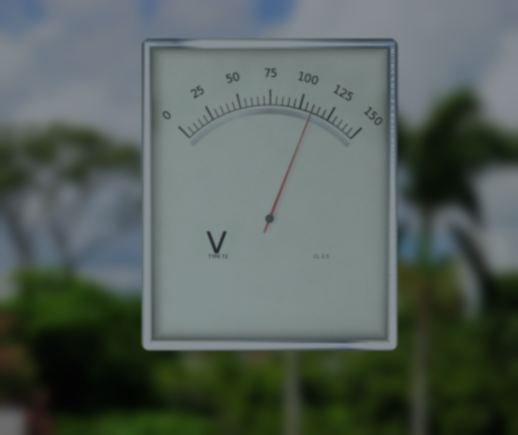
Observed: 110 V
